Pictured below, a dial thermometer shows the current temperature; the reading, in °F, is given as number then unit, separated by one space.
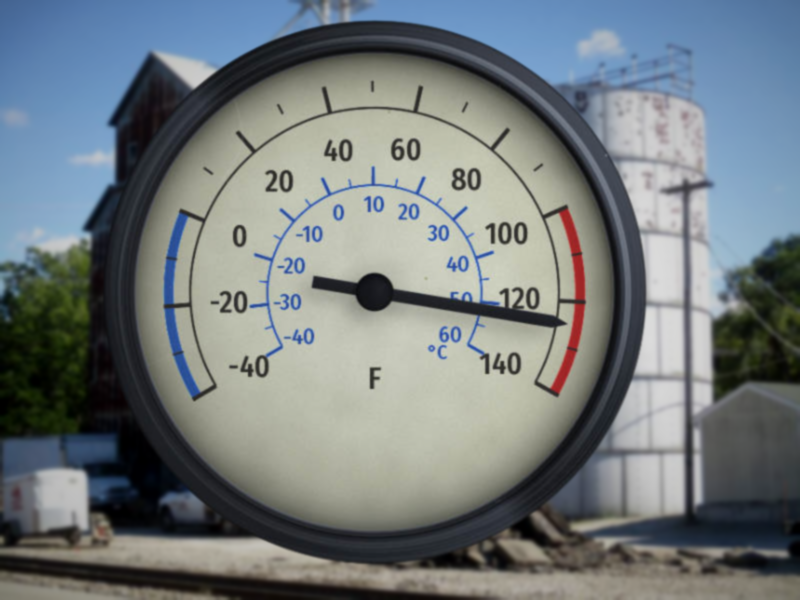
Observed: 125 °F
